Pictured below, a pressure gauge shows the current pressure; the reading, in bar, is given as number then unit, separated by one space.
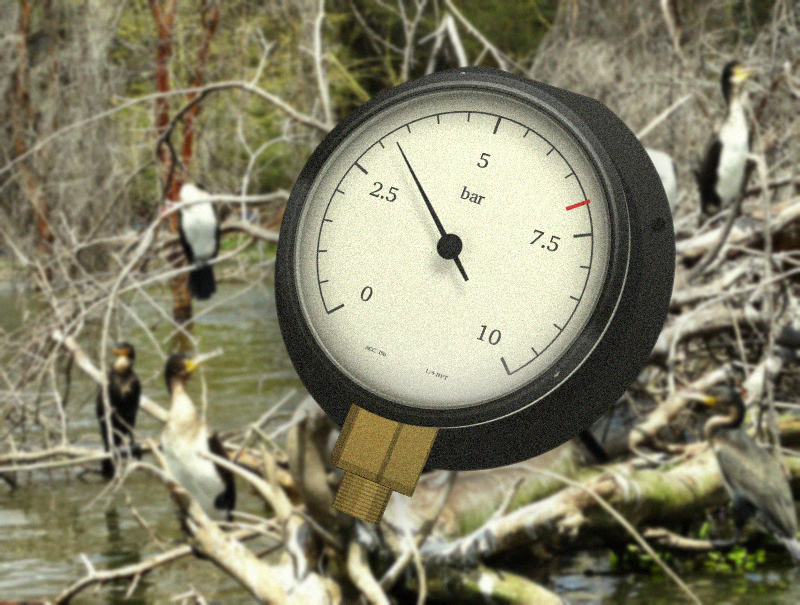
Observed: 3.25 bar
